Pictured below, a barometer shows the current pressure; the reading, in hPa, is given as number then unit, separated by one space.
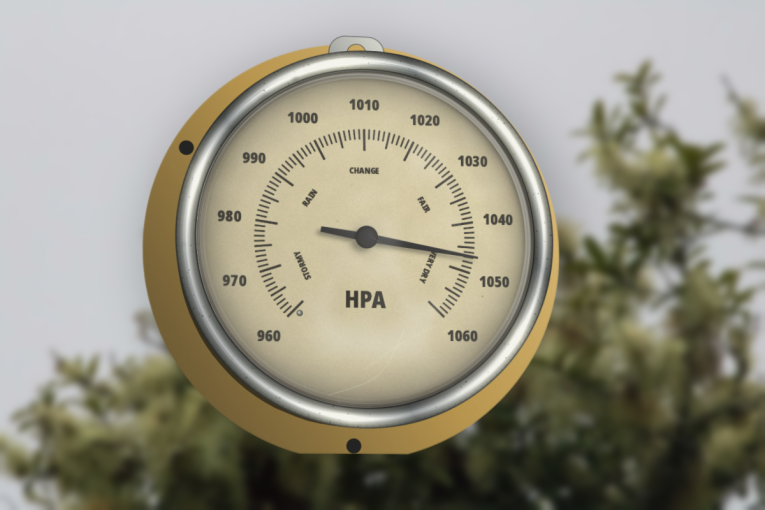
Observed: 1047 hPa
